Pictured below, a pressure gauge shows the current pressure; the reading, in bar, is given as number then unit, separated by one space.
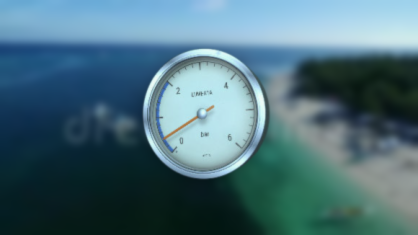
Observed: 0.4 bar
